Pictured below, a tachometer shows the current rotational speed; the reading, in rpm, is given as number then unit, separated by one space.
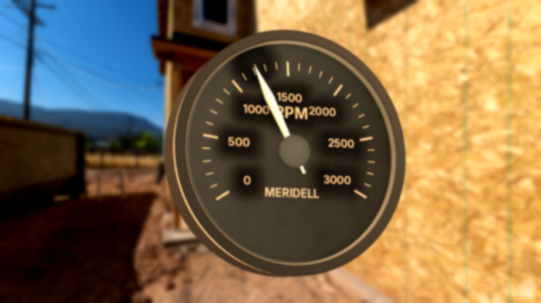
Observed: 1200 rpm
